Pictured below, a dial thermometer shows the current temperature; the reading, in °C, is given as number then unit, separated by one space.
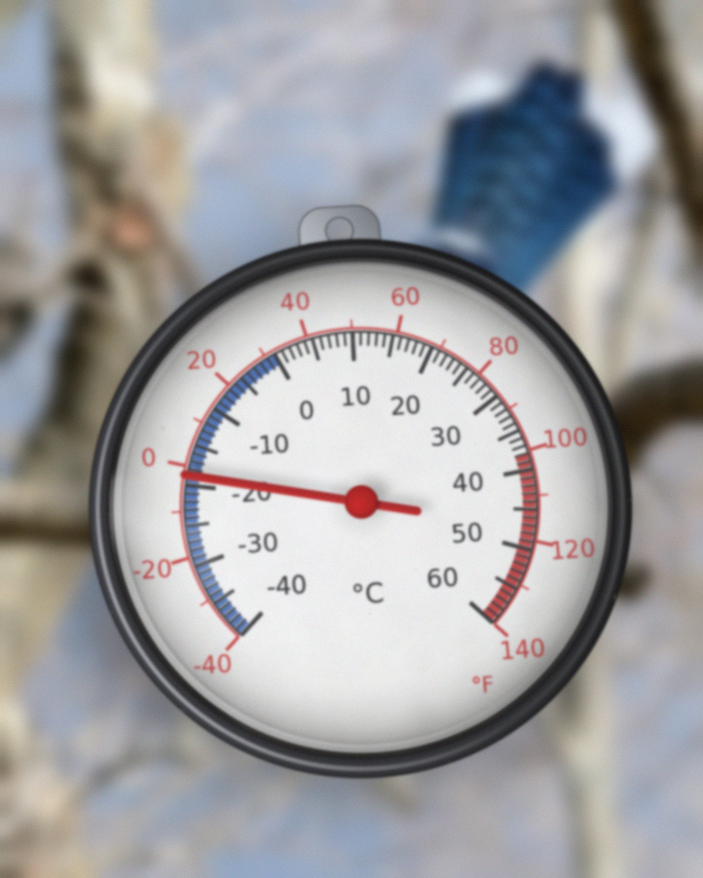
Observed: -19 °C
